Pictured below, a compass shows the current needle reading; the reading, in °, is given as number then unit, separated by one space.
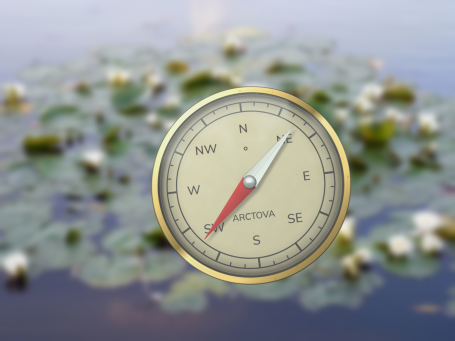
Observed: 225 °
